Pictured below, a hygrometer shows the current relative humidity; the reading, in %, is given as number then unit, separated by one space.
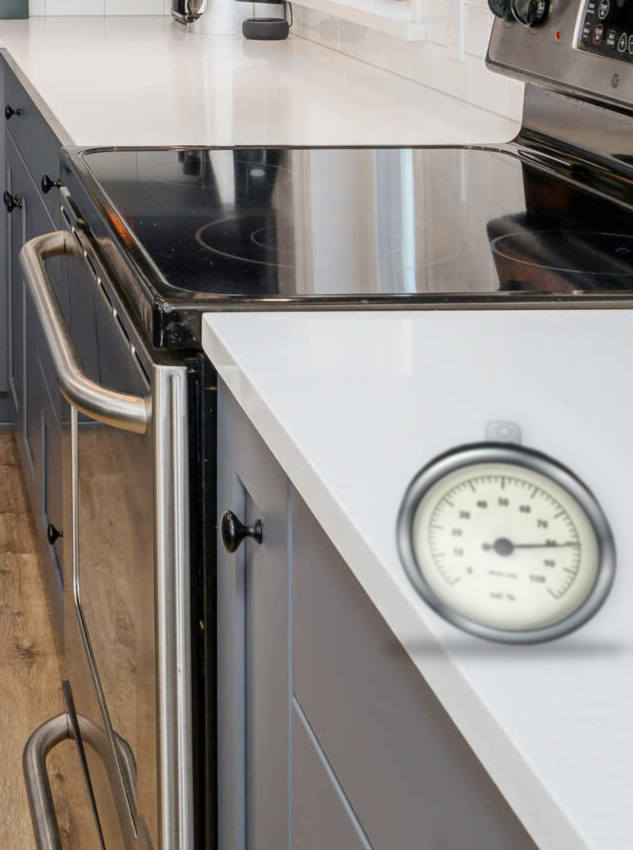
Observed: 80 %
